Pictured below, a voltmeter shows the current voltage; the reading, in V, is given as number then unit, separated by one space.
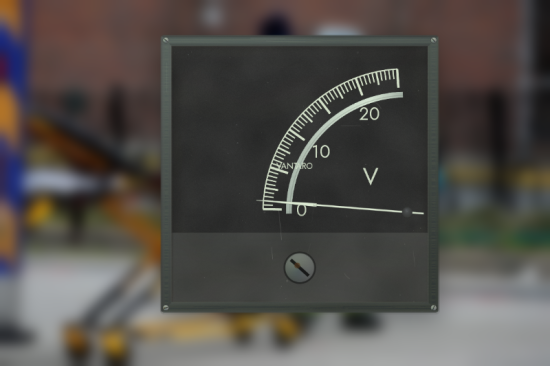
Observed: 1 V
